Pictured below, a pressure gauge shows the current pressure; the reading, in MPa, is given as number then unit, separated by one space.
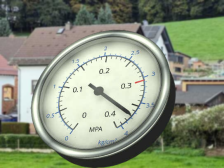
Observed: 0.37 MPa
